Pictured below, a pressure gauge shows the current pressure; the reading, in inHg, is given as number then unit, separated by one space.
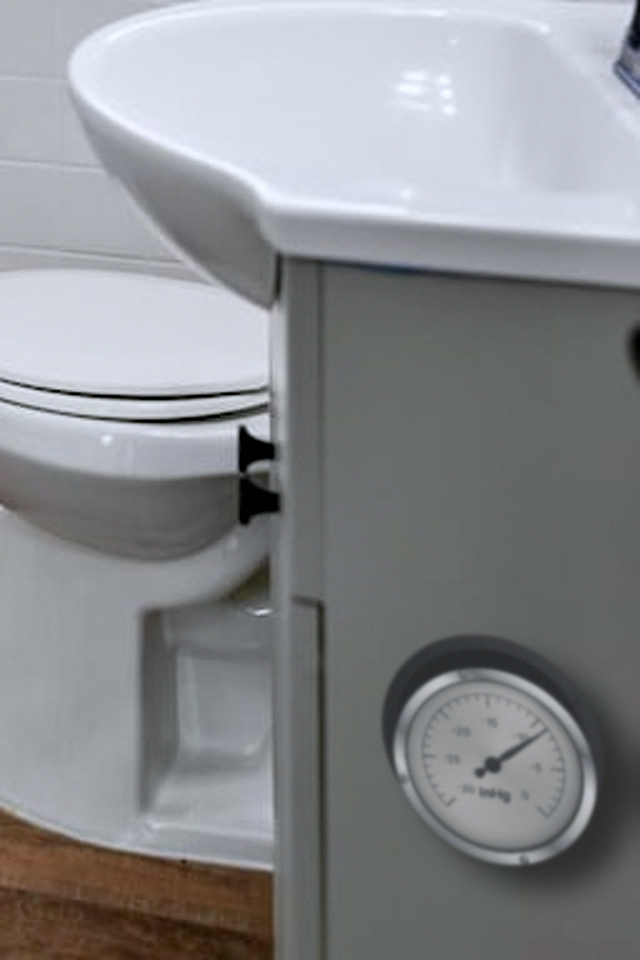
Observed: -9 inHg
